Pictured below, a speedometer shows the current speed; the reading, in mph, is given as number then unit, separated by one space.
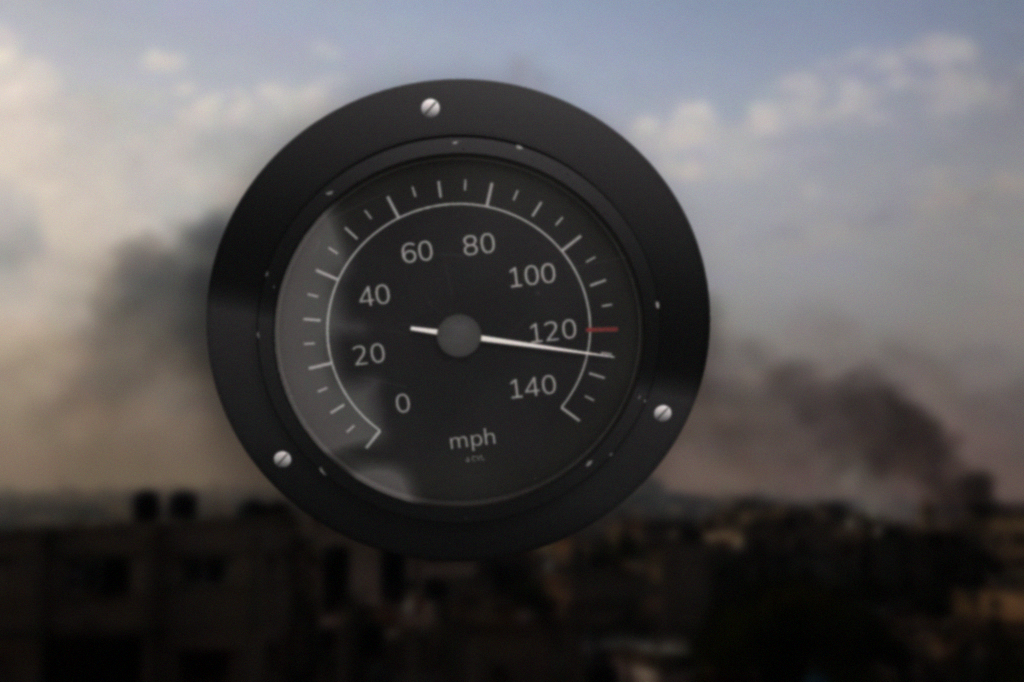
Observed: 125 mph
